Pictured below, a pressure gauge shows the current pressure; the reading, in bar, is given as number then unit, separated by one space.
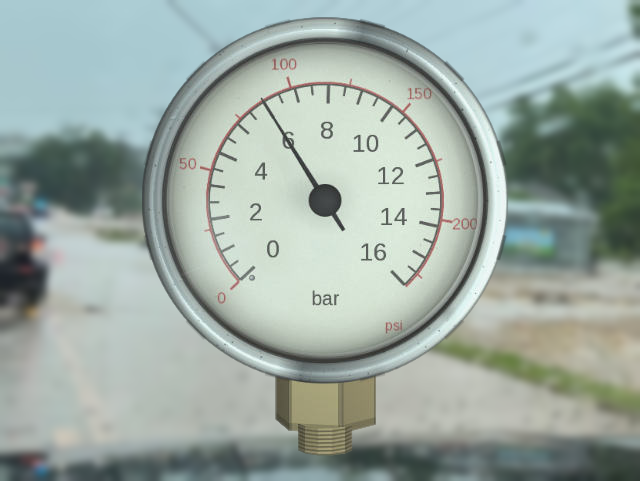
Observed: 6 bar
